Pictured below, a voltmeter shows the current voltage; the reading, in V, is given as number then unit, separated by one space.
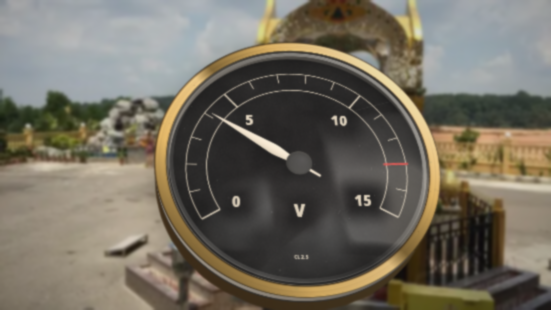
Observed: 4 V
